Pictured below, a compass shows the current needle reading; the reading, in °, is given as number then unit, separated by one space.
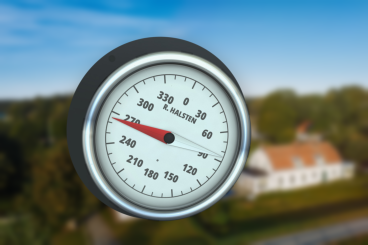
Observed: 265 °
